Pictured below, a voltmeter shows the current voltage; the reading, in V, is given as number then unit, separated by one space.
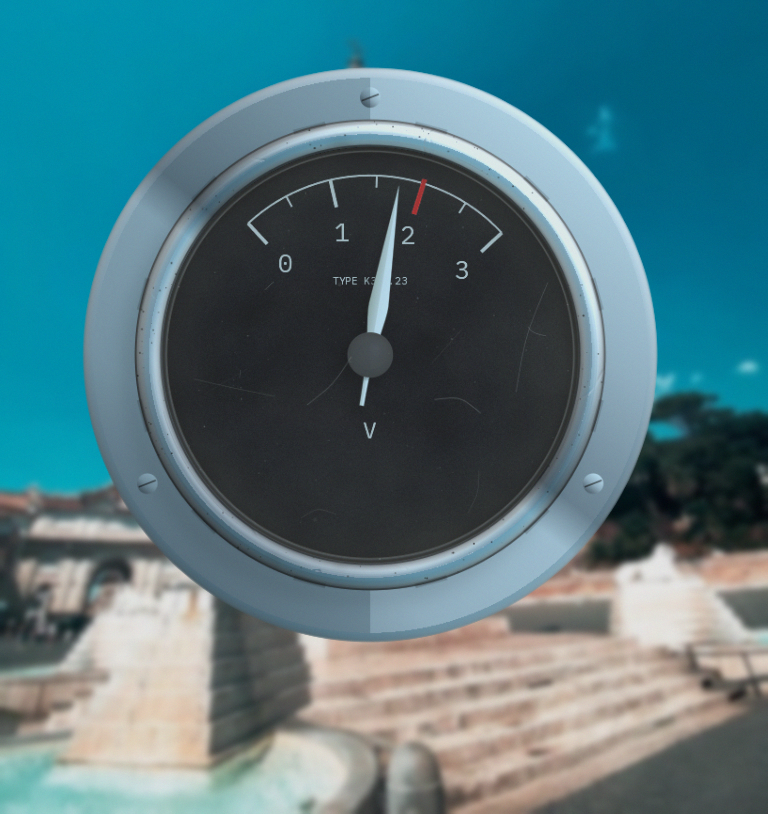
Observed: 1.75 V
